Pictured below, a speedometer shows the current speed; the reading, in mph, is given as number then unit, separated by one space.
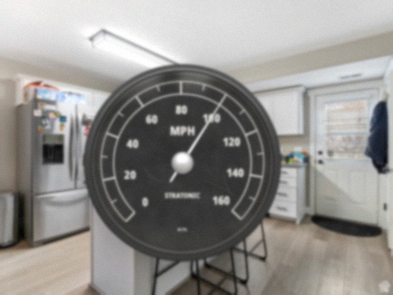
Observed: 100 mph
